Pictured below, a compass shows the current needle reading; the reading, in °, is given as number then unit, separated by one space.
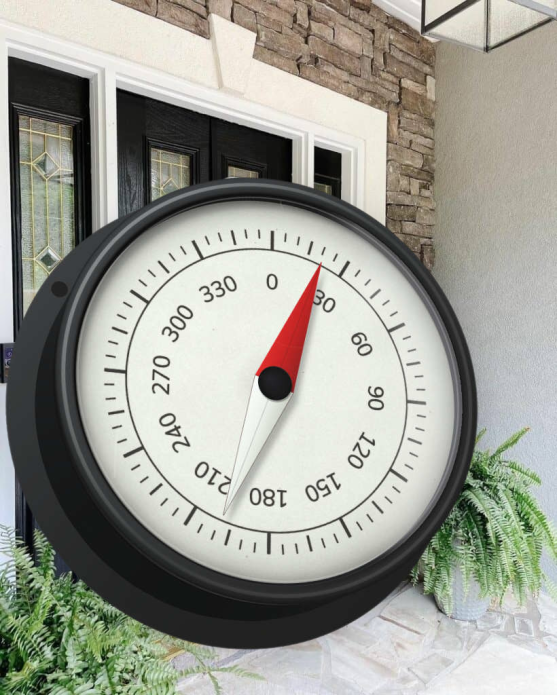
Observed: 20 °
